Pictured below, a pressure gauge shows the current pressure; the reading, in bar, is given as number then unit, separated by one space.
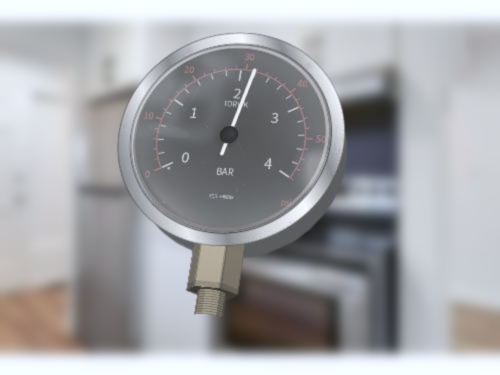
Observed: 2.2 bar
